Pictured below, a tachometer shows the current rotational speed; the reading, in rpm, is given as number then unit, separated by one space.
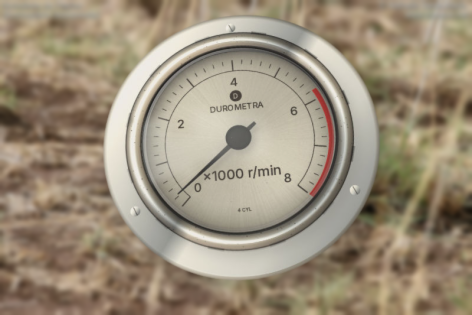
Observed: 200 rpm
